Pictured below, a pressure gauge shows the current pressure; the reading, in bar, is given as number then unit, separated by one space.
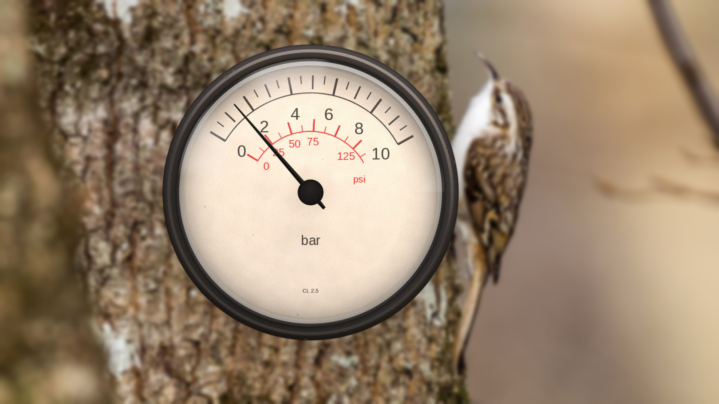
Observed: 1.5 bar
